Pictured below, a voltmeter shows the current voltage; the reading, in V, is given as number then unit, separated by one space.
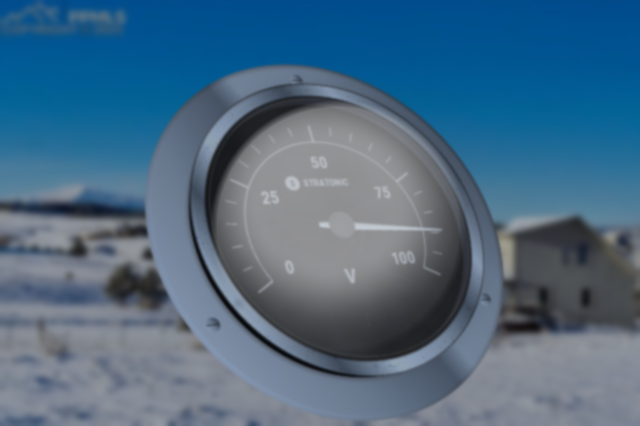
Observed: 90 V
